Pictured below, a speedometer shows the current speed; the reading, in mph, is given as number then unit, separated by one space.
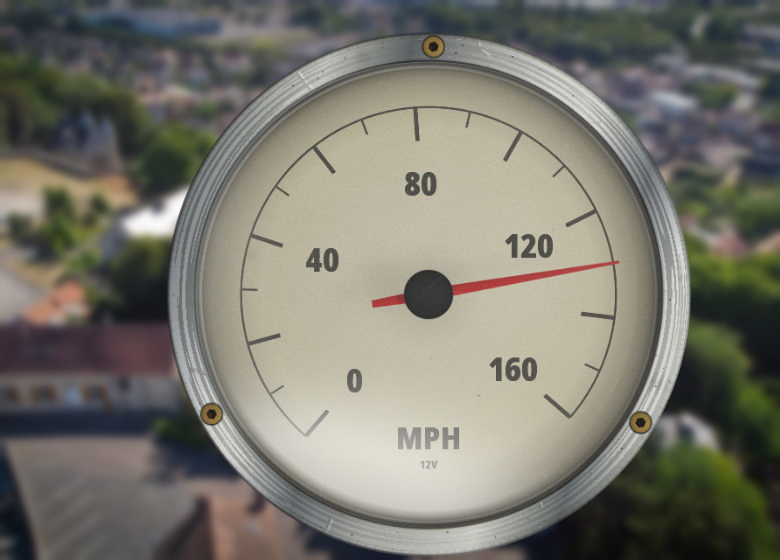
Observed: 130 mph
